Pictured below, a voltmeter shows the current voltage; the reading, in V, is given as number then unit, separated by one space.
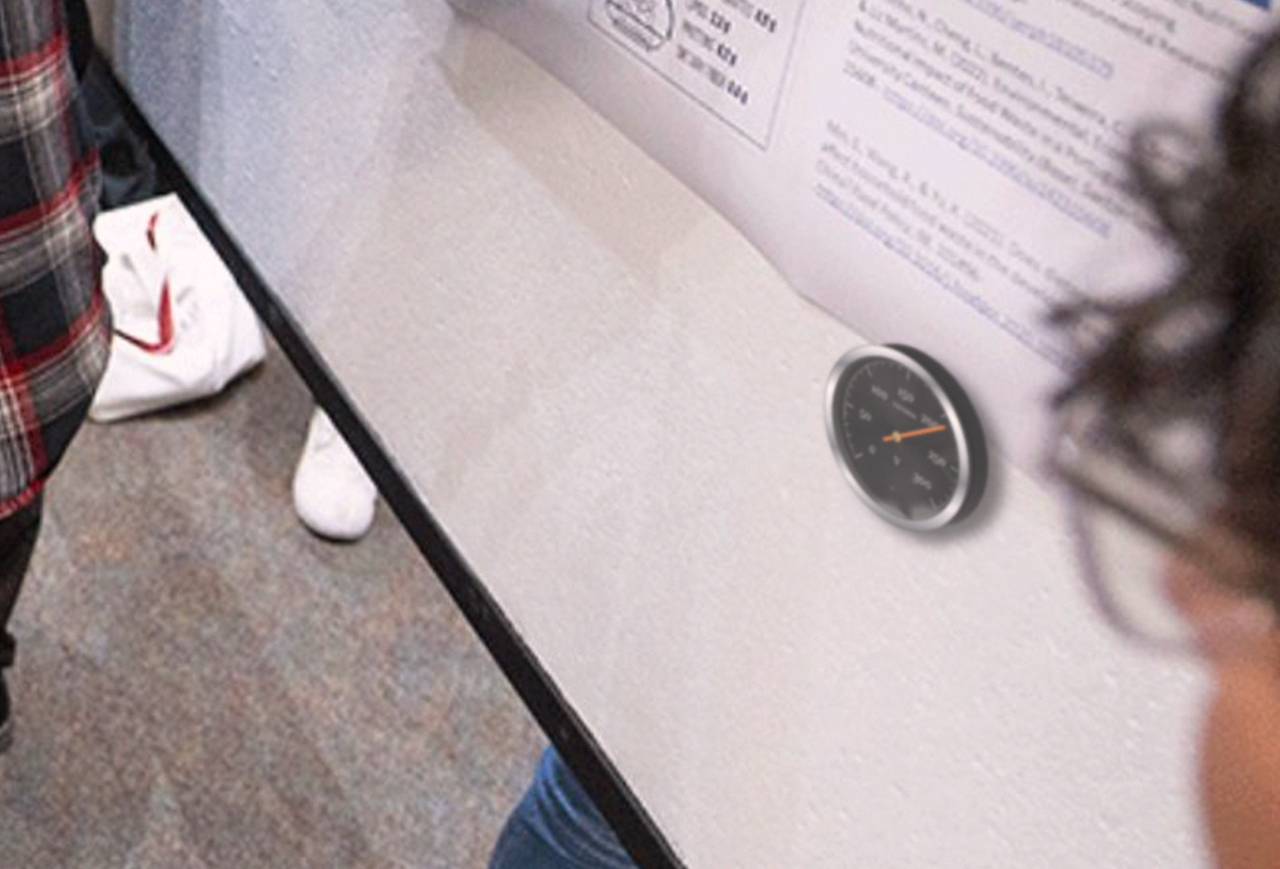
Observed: 210 V
